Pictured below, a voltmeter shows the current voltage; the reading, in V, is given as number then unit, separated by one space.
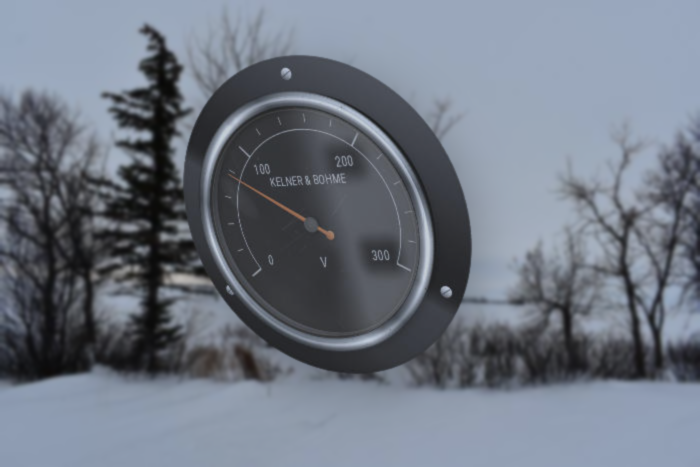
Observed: 80 V
